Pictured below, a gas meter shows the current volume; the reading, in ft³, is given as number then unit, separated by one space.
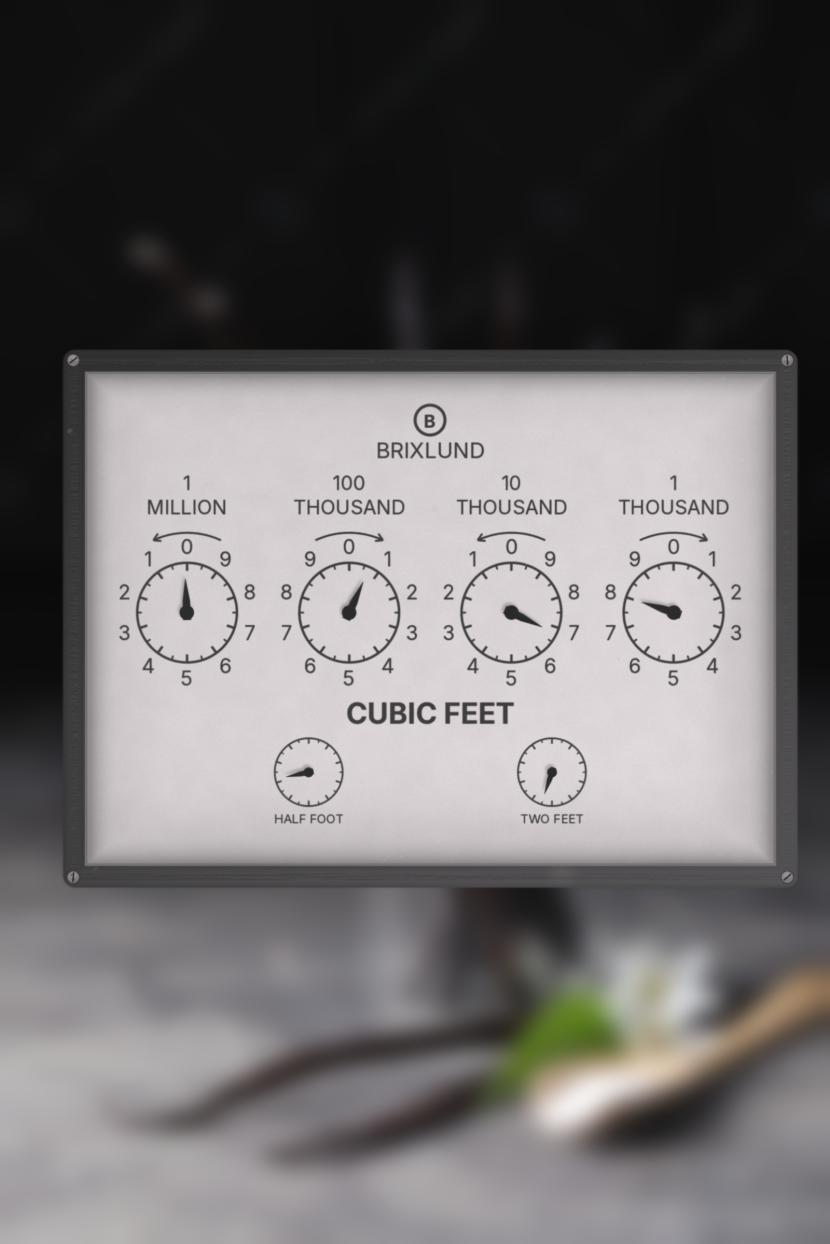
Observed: 6800 ft³
